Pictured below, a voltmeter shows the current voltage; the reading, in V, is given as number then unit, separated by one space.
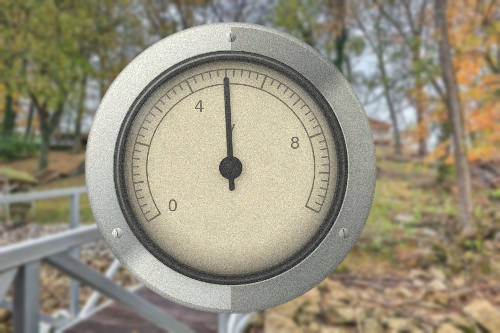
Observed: 5 V
